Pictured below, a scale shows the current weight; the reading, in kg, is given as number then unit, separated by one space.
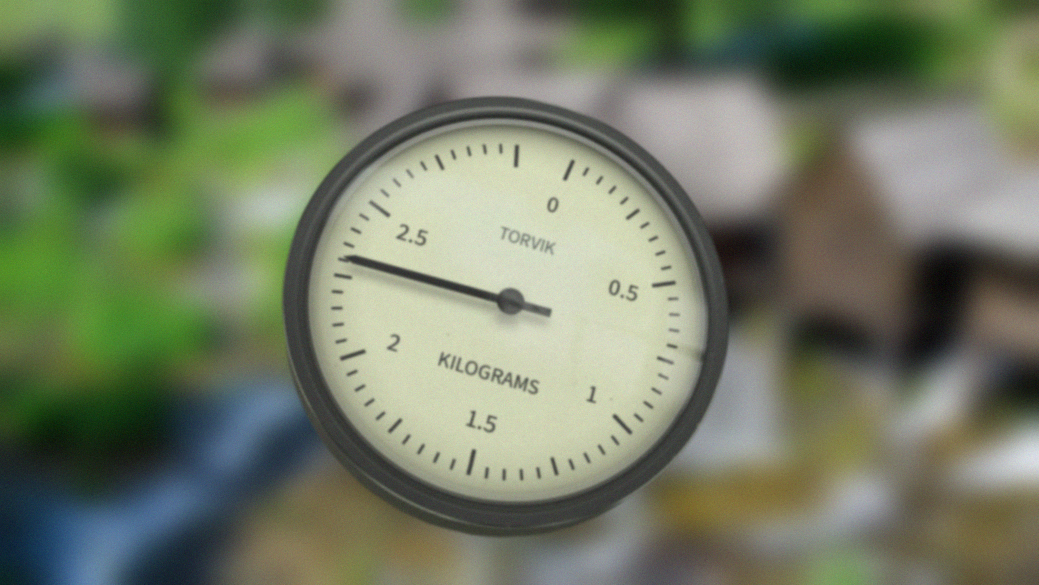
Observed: 2.3 kg
